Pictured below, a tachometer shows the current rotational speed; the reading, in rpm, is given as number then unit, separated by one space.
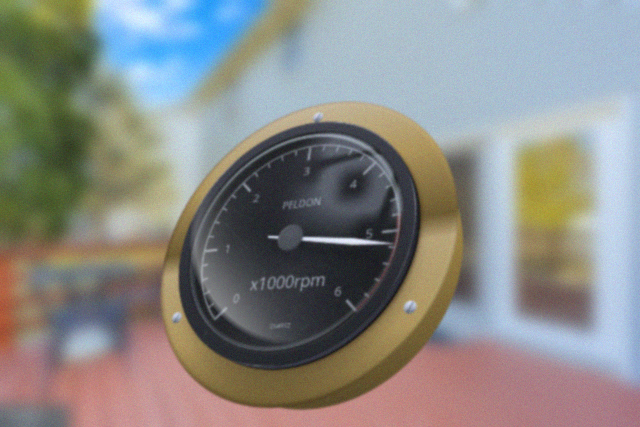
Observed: 5200 rpm
